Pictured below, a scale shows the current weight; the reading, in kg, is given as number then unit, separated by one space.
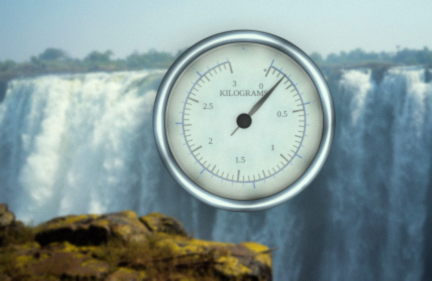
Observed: 0.15 kg
